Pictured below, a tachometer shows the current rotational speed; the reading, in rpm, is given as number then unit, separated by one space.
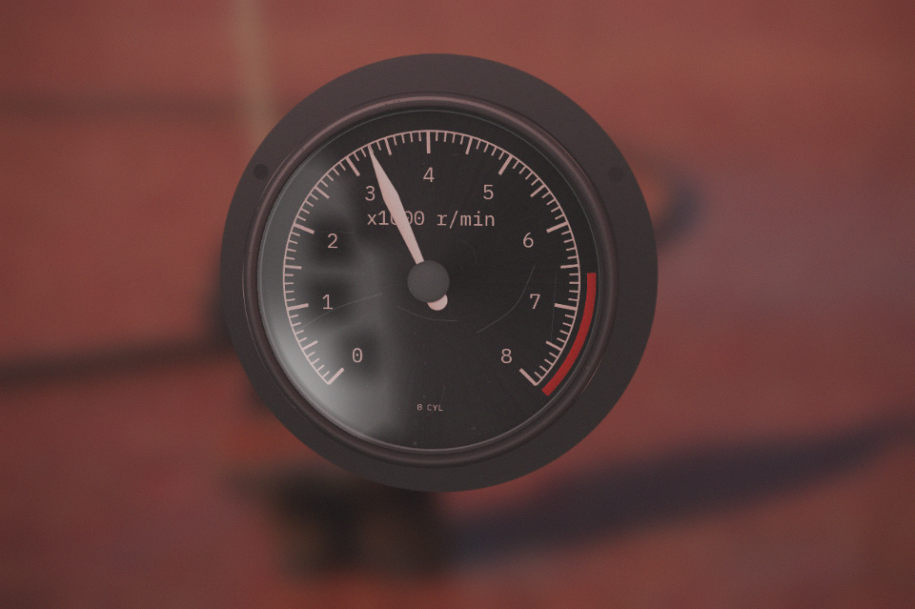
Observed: 3300 rpm
